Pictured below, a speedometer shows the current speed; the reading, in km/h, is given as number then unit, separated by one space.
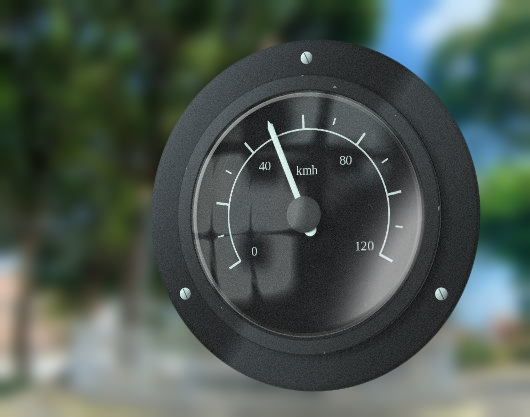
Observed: 50 km/h
